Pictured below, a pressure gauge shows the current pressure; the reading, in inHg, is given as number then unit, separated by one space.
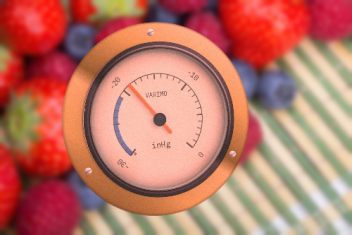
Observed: -19 inHg
